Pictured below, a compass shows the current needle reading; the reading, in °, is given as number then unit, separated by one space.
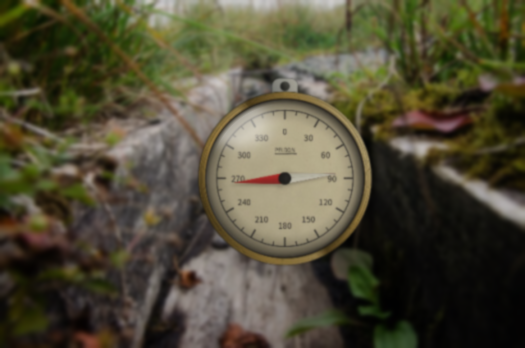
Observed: 265 °
